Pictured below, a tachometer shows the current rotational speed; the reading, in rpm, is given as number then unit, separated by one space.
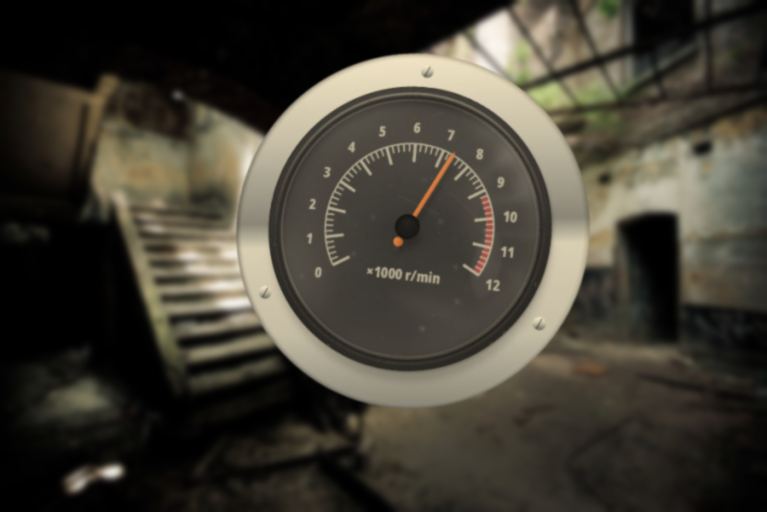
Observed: 7400 rpm
